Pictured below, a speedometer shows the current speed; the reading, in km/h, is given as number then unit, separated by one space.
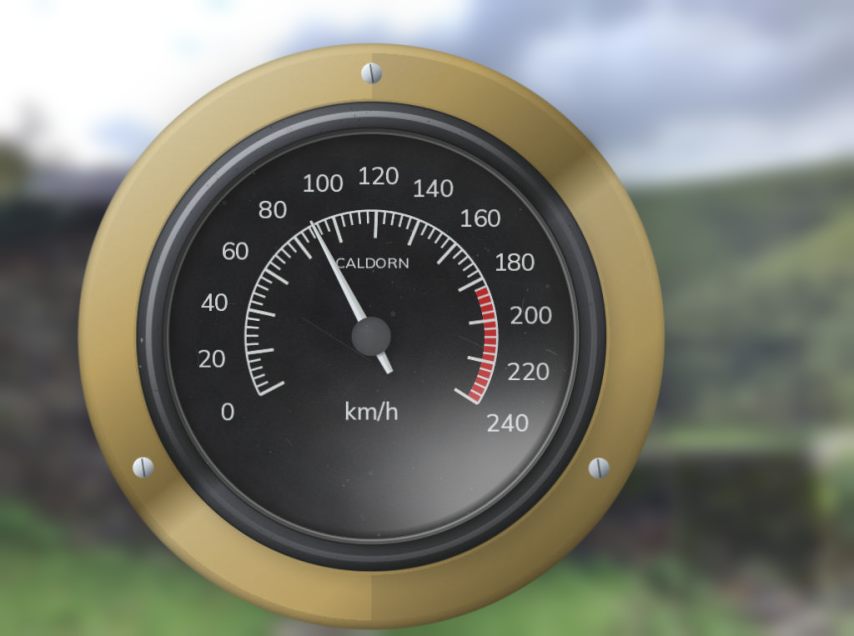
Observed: 90 km/h
